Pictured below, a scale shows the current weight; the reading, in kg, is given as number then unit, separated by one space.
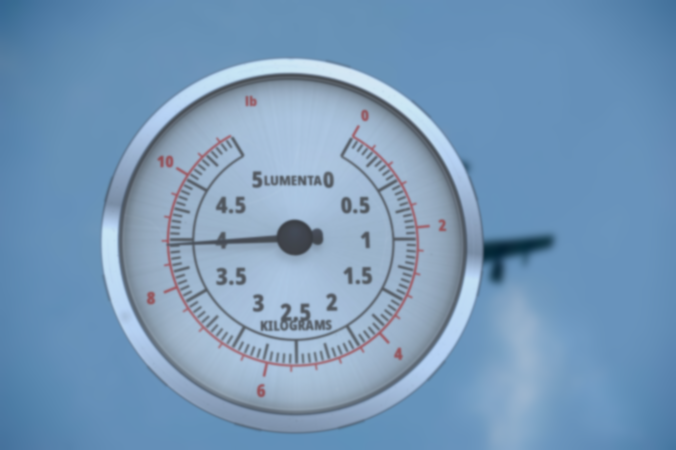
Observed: 3.95 kg
